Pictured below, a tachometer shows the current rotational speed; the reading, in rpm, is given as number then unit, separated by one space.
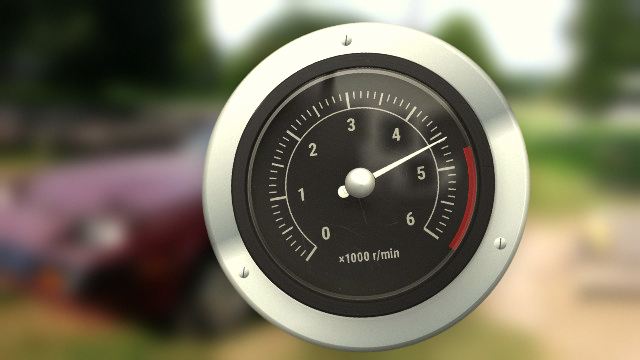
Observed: 4600 rpm
